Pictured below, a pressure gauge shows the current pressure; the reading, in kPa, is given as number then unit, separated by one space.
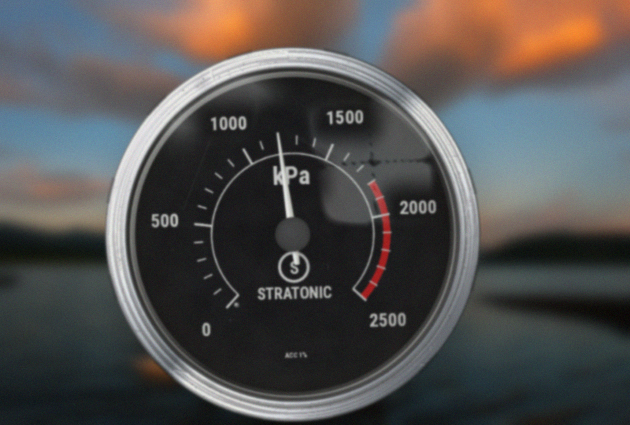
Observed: 1200 kPa
